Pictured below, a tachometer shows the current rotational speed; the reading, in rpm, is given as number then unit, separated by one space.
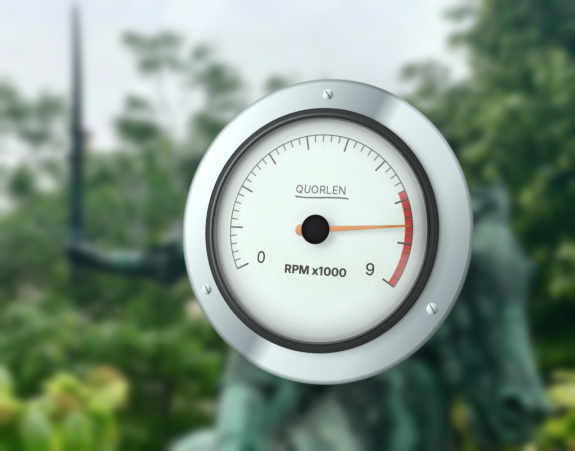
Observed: 7600 rpm
